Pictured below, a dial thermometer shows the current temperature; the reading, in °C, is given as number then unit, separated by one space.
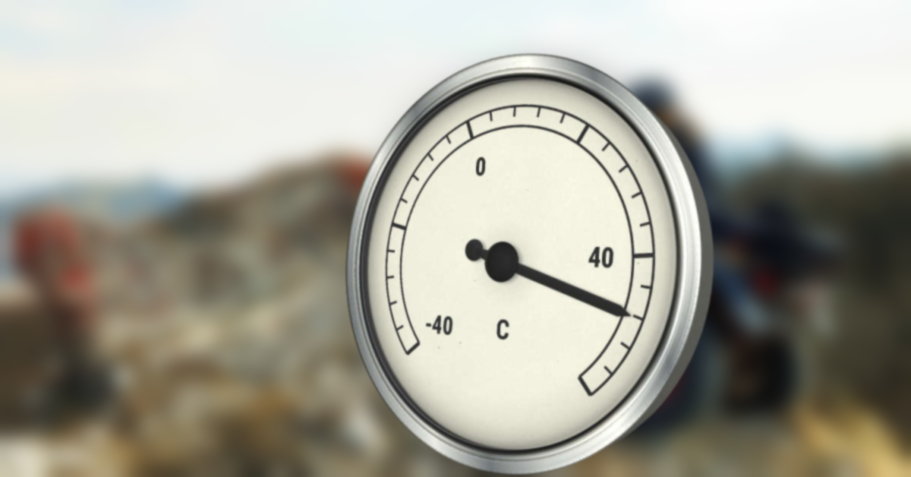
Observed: 48 °C
